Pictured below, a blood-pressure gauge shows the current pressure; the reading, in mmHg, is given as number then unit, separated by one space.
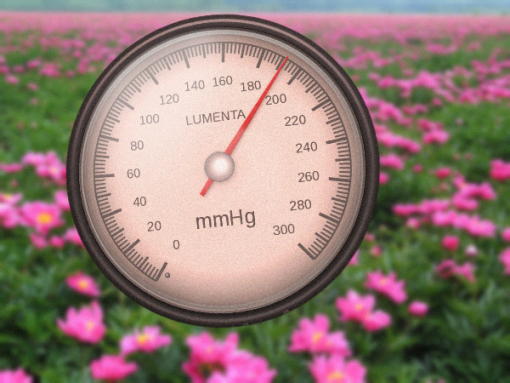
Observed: 192 mmHg
